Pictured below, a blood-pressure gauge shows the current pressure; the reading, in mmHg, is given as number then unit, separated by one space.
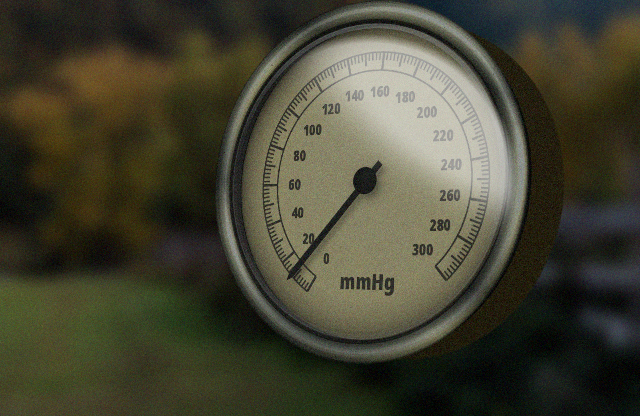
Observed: 10 mmHg
